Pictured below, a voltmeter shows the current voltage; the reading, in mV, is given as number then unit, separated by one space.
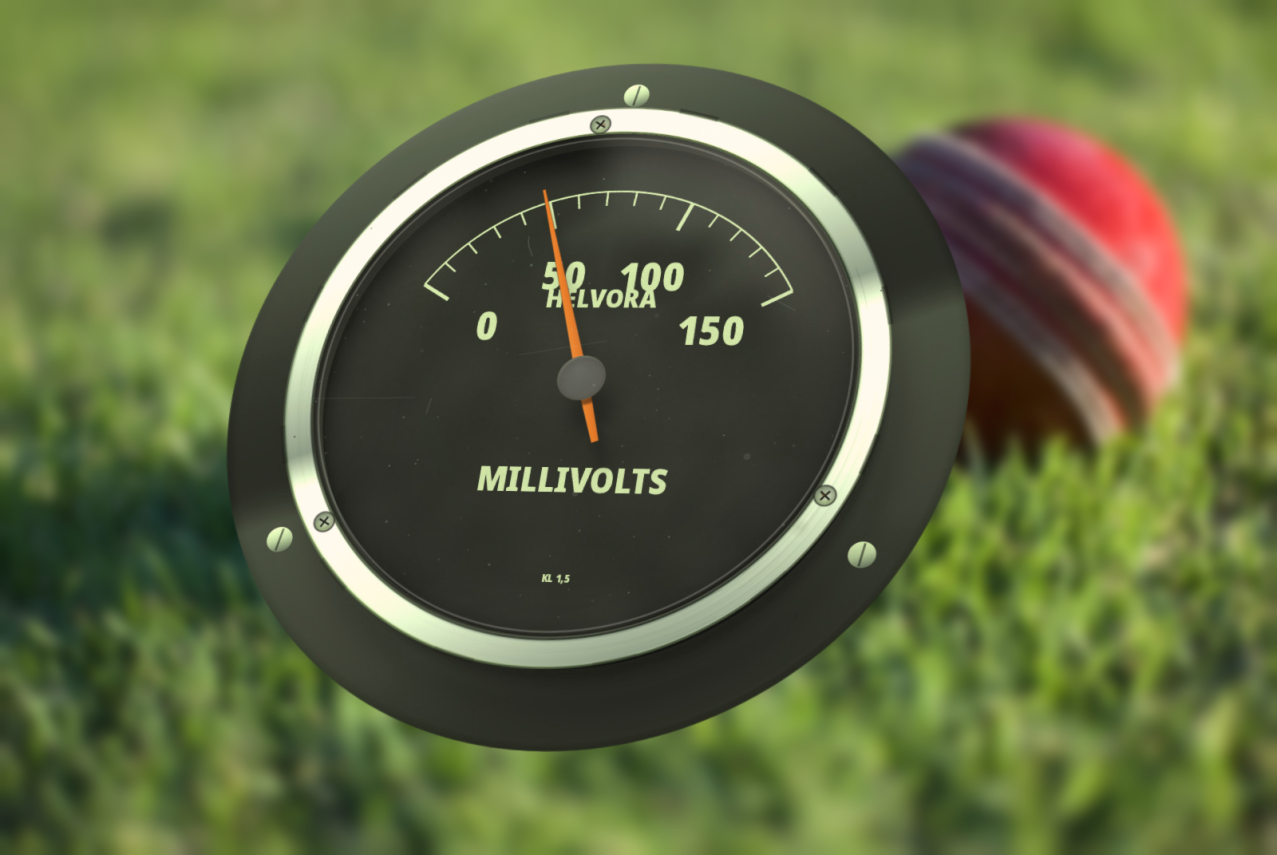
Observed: 50 mV
